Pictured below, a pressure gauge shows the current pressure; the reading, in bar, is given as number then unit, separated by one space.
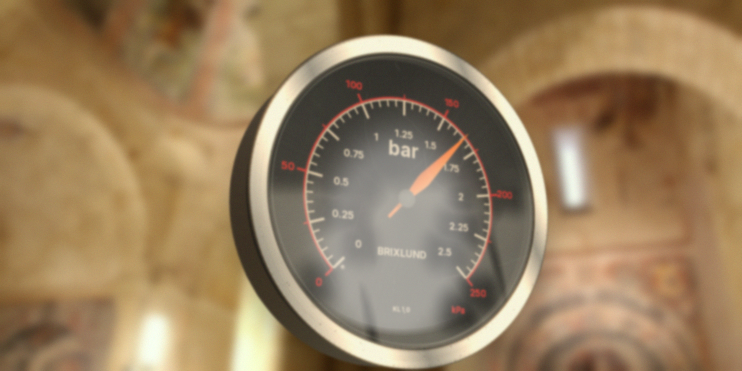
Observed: 1.65 bar
